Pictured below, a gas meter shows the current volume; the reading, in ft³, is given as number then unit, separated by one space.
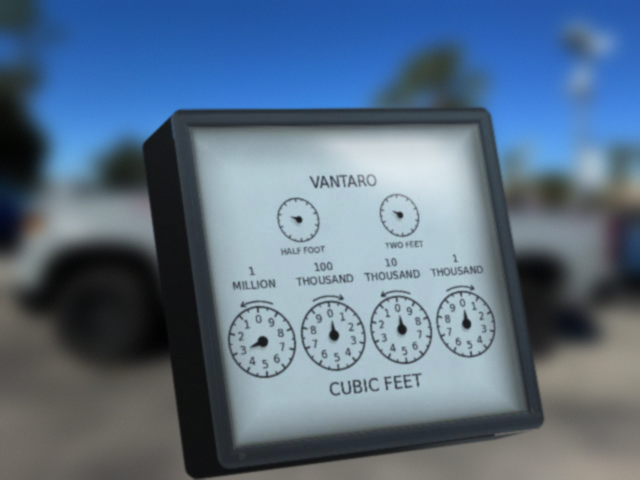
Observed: 300000 ft³
